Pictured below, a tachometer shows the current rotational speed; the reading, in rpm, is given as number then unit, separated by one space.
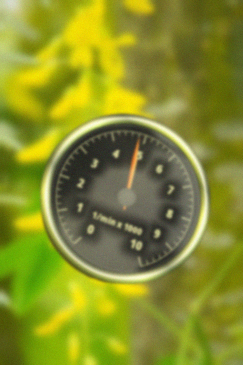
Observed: 4800 rpm
